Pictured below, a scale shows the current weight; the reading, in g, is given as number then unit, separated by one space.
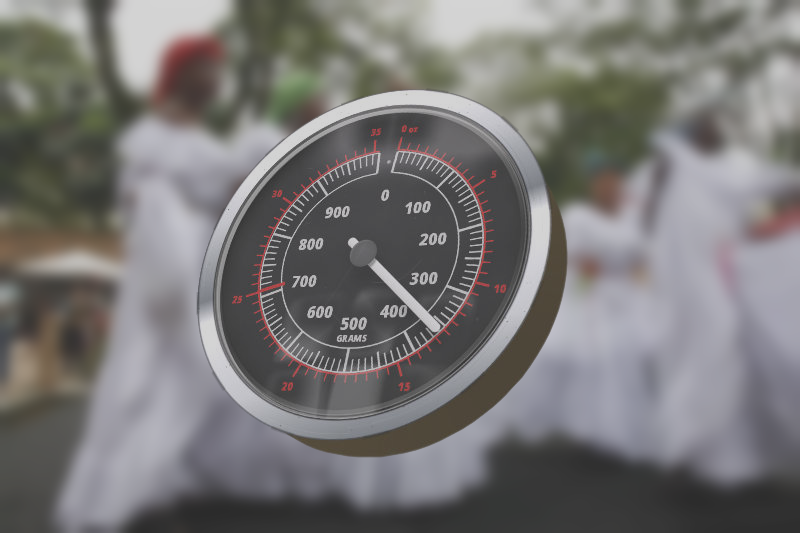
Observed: 360 g
